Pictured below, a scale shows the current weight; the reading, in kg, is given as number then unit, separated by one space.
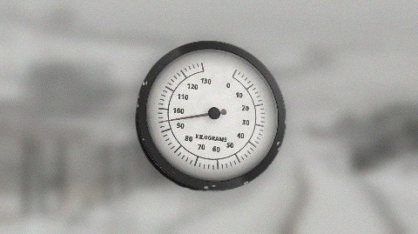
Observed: 94 kg
